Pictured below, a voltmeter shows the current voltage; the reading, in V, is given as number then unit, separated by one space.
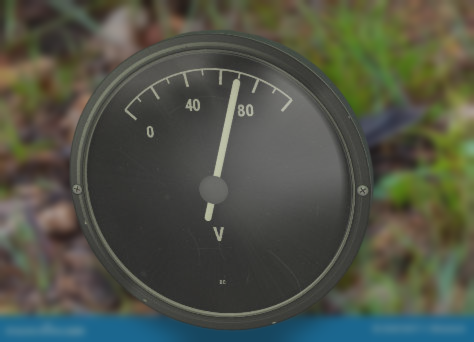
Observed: 70 V
